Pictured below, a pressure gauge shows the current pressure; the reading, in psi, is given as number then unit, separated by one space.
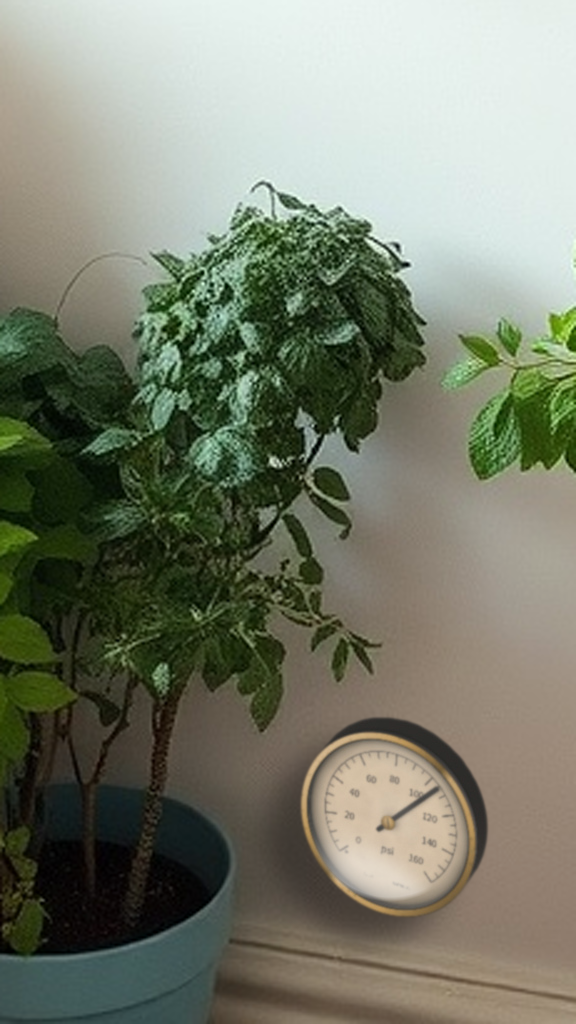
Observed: 105 psi
